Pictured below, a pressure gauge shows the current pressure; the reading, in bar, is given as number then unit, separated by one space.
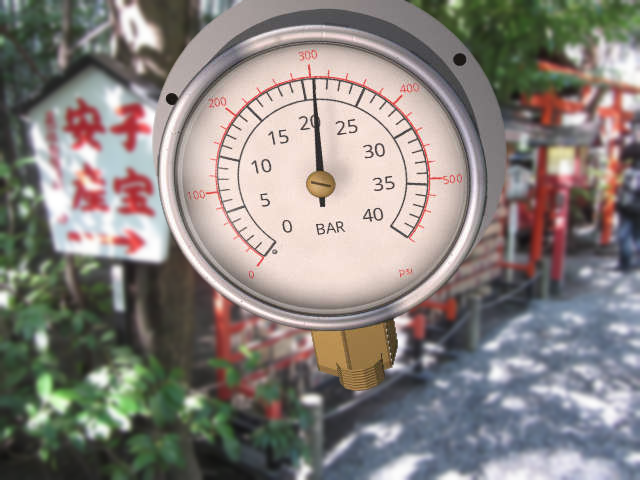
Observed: 21 bar
